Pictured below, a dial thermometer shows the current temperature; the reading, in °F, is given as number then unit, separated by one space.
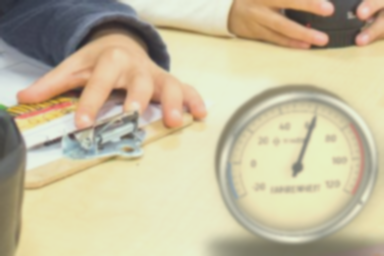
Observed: 60 °F
